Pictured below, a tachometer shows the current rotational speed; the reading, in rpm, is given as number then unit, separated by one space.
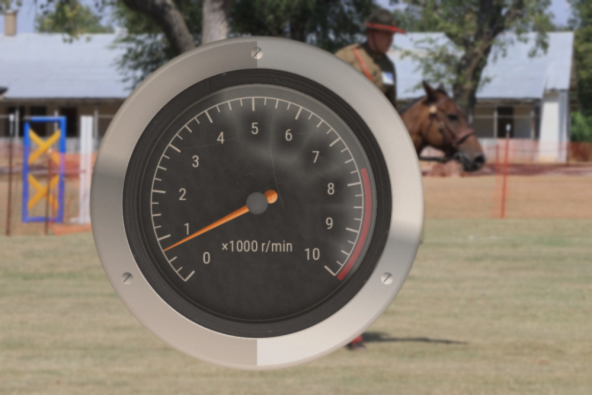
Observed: 750 rpm
